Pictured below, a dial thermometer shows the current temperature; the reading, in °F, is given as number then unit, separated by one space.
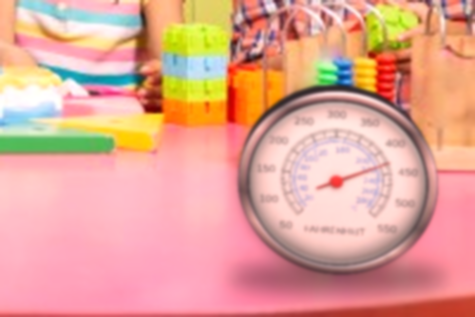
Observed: 425 °F
